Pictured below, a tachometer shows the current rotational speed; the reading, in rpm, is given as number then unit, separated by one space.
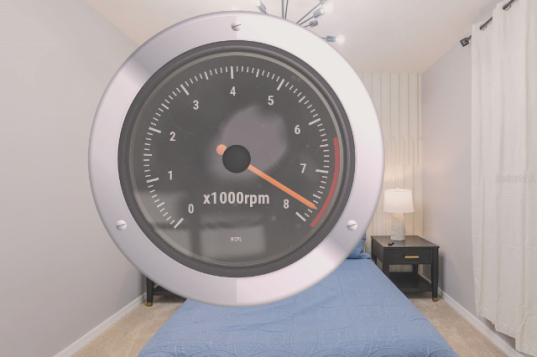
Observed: 7700 rpm
